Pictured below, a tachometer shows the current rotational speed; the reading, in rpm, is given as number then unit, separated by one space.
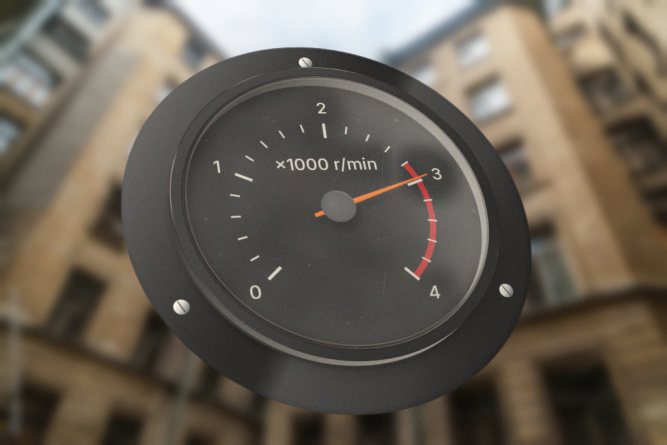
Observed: 3000 rpm
